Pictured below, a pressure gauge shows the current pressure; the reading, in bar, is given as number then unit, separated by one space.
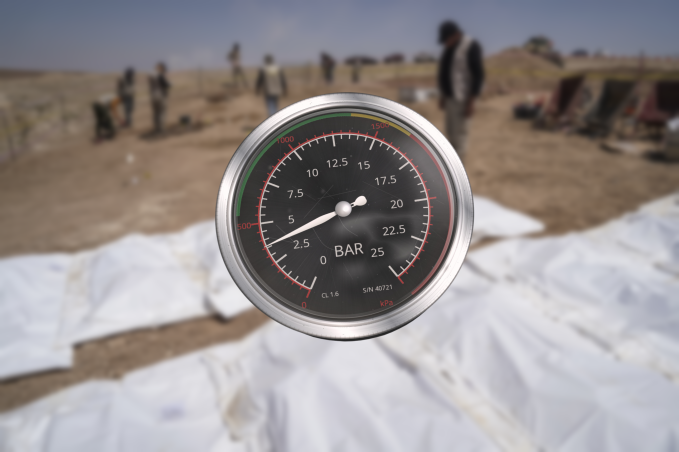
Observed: 3.5 bar
